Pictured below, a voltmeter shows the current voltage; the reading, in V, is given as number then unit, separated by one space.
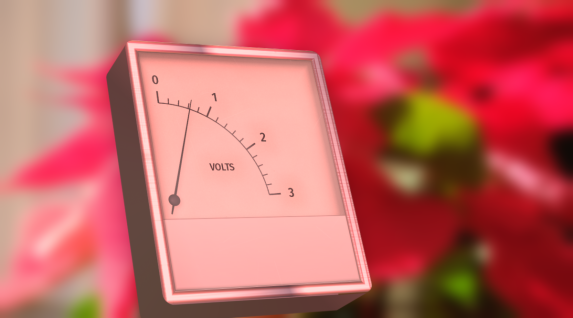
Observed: 0.6 V
